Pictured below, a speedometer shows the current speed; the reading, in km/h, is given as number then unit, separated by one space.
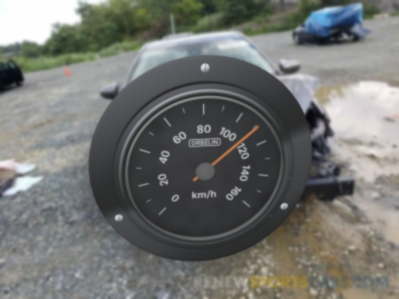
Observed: 110 km/h
